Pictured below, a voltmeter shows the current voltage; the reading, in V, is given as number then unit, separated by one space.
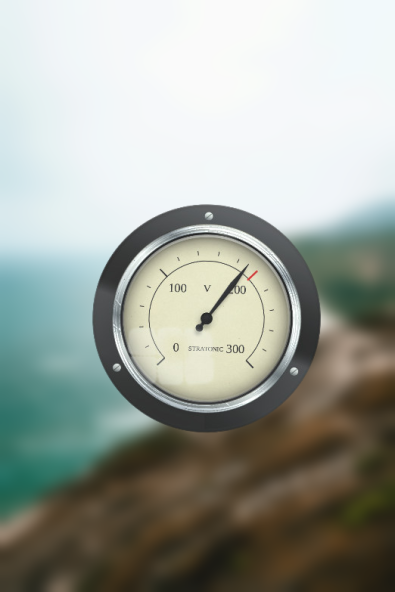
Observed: 190 V
